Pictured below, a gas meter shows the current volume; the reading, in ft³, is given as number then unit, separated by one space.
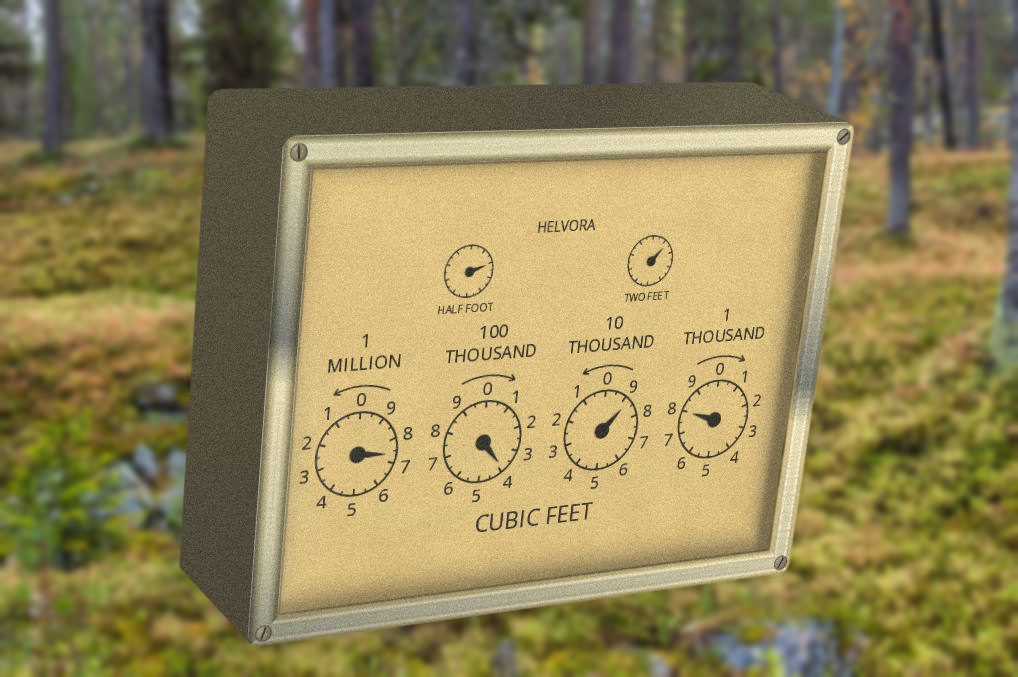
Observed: 738800 ft³
